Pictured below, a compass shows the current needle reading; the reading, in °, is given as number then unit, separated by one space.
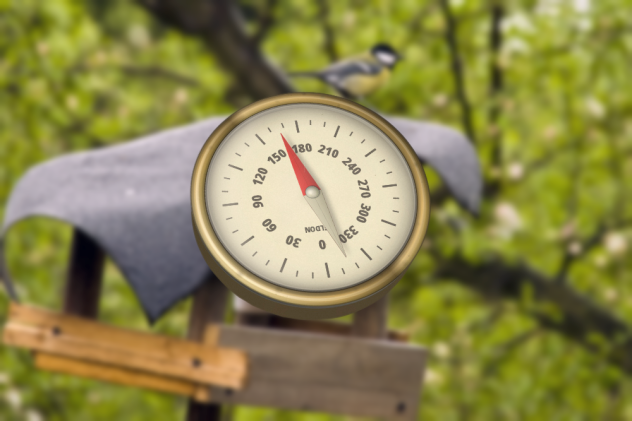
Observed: 165 °
